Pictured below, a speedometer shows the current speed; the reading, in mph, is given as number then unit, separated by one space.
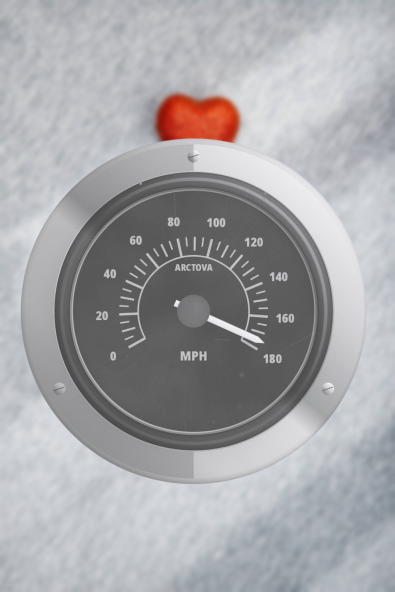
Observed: 175 mph
